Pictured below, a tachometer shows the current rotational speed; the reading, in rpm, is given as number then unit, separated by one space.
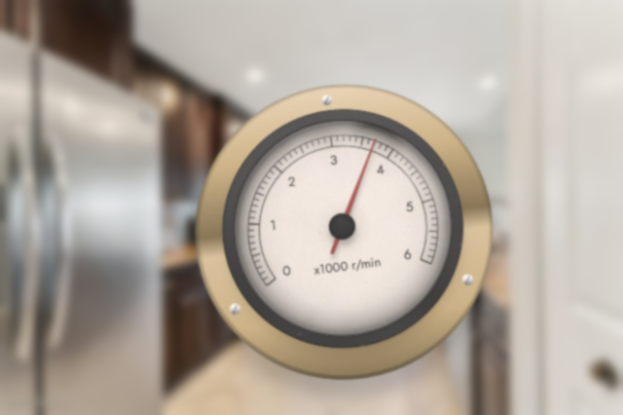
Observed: 3700 rpm
